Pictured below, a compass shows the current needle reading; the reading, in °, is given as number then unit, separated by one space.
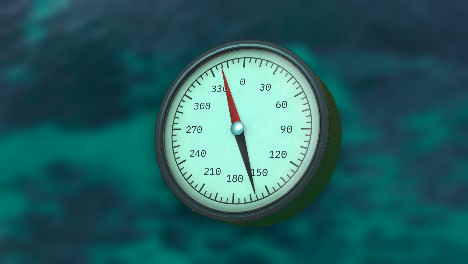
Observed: 340 °
